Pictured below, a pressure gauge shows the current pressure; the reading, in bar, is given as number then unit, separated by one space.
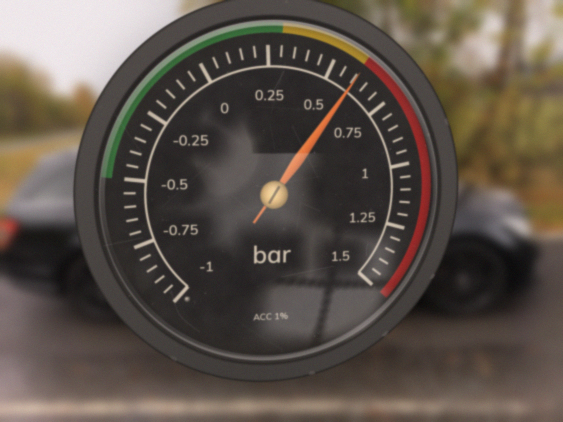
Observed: 0.6 bar
